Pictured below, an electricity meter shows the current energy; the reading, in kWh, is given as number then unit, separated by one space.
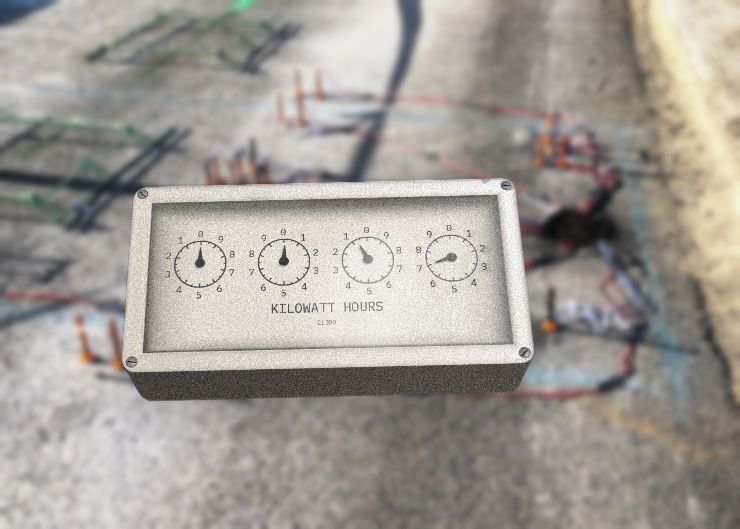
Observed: 7 kWh
